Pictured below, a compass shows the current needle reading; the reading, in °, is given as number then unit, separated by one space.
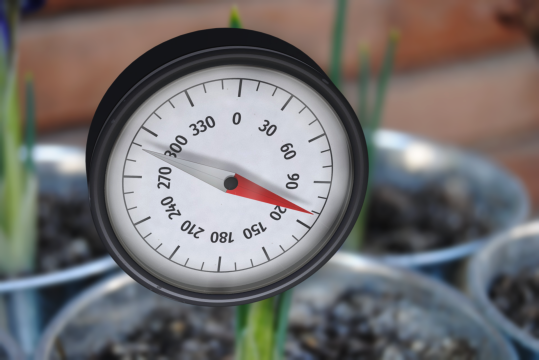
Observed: 110 °
